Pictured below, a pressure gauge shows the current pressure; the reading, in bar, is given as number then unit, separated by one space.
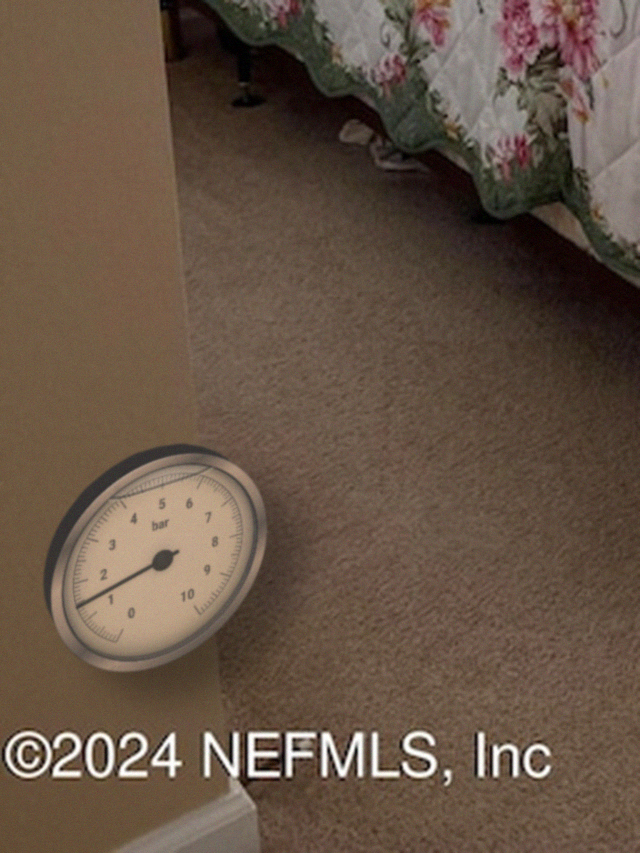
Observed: 1.5 bar
